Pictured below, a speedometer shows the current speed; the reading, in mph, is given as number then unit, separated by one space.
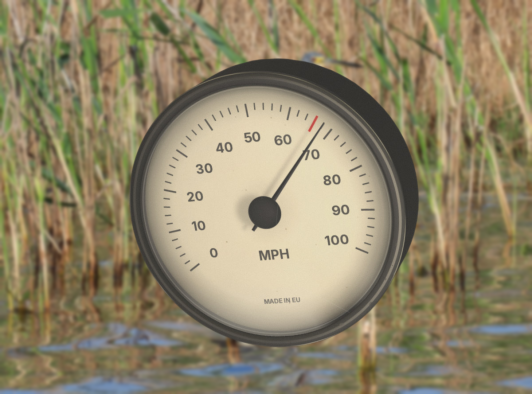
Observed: 68 mph
